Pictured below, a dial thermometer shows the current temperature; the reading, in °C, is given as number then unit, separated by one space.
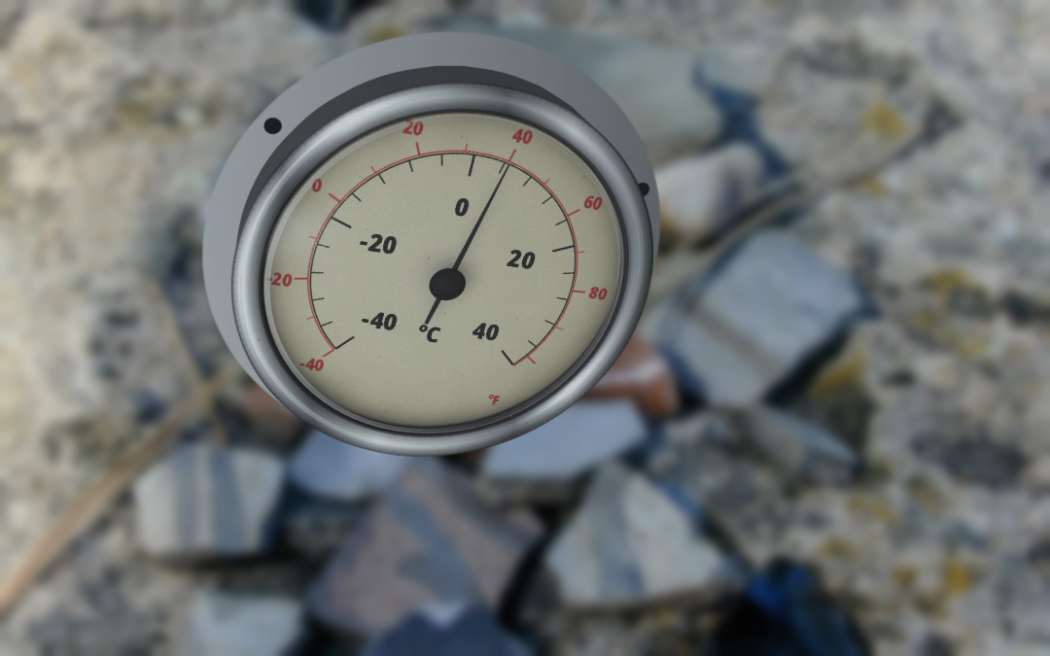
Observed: 4 °C
